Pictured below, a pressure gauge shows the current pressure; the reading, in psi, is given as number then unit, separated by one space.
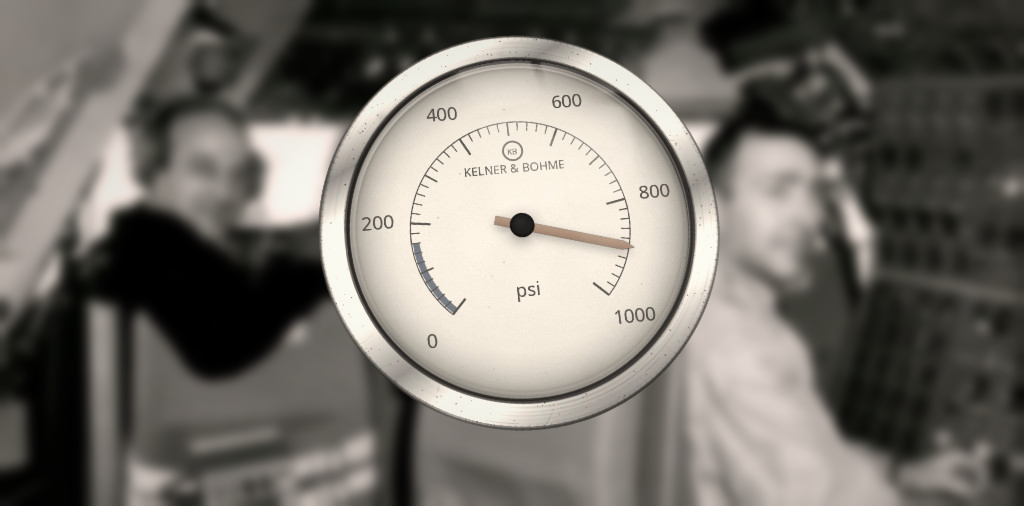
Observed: 900 psi
